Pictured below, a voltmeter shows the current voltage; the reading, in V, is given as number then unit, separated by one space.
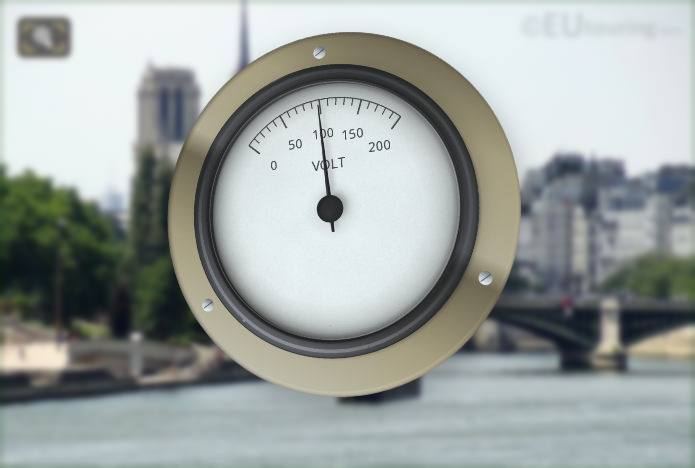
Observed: 100 V
